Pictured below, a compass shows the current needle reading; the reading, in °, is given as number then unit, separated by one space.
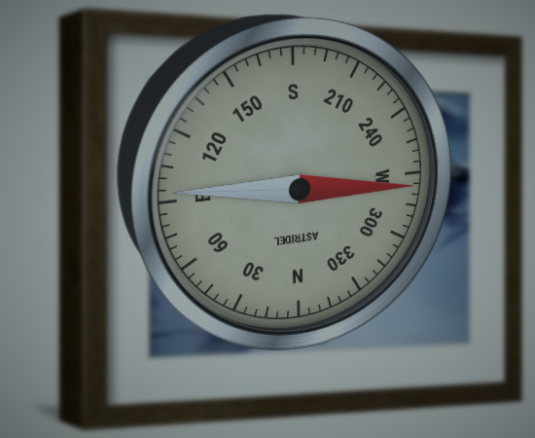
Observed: 275 °
